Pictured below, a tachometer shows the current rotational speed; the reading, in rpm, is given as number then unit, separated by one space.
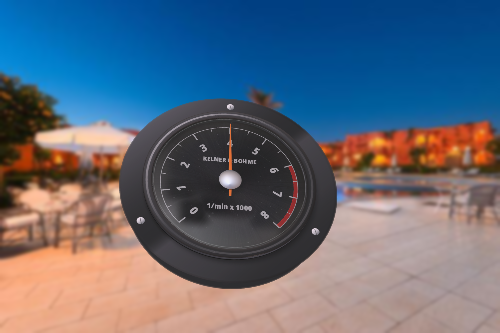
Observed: 4000 rpm
